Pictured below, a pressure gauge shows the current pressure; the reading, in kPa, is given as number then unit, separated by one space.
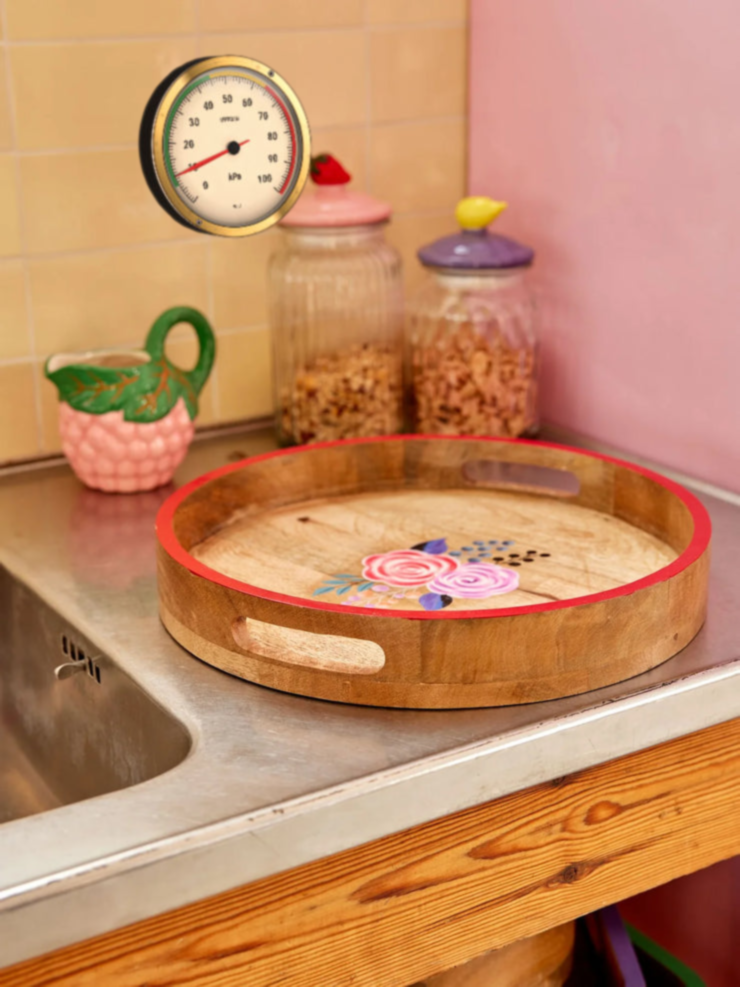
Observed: 10 kPa
